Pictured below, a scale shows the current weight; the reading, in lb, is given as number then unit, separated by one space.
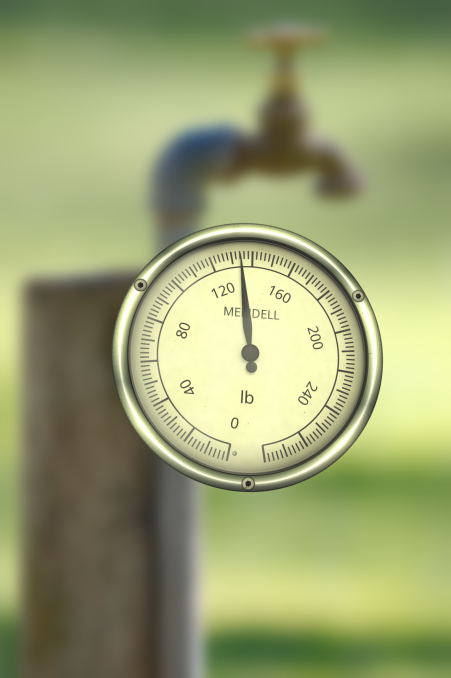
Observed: 134 lb
